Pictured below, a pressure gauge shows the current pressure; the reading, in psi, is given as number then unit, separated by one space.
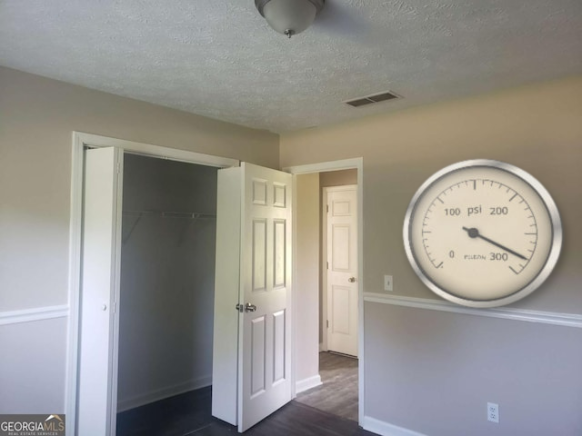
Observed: 280 psi
